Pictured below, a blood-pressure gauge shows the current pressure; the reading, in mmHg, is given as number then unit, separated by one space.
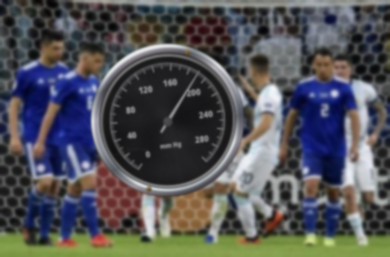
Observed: 190 mmHg
